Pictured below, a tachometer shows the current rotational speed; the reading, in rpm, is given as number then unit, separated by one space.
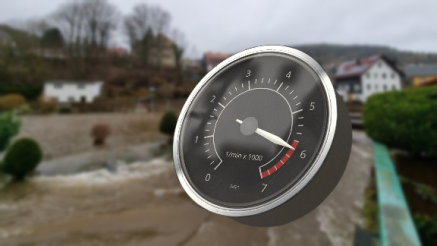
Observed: 6000 rpm
